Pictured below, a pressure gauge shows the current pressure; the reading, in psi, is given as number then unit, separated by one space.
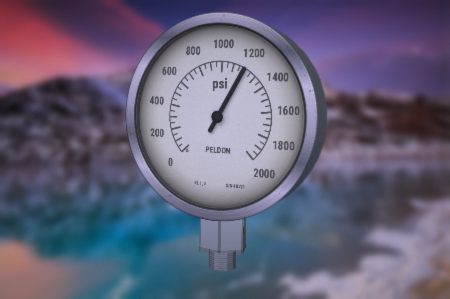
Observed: 1200 psi
